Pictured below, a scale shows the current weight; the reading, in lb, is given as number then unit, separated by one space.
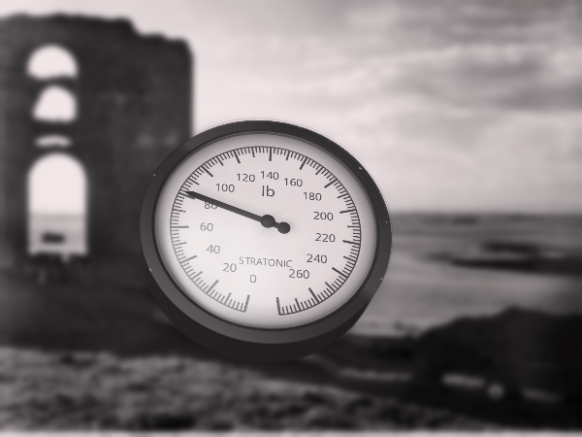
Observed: 80 lb
